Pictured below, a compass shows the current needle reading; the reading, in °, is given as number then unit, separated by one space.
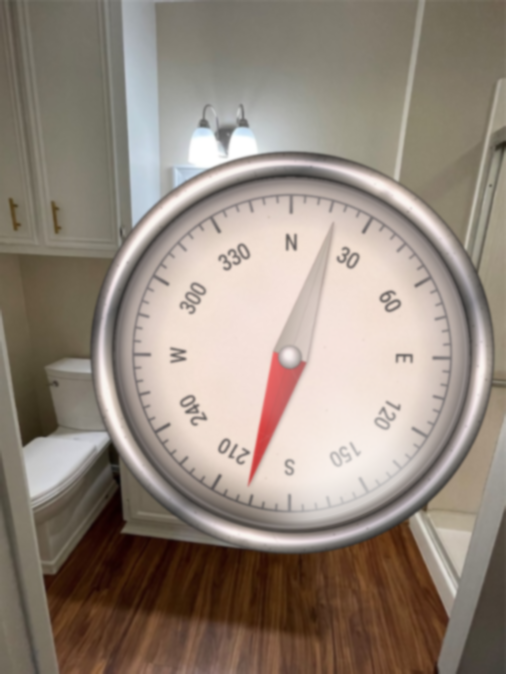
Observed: 197.5 °
